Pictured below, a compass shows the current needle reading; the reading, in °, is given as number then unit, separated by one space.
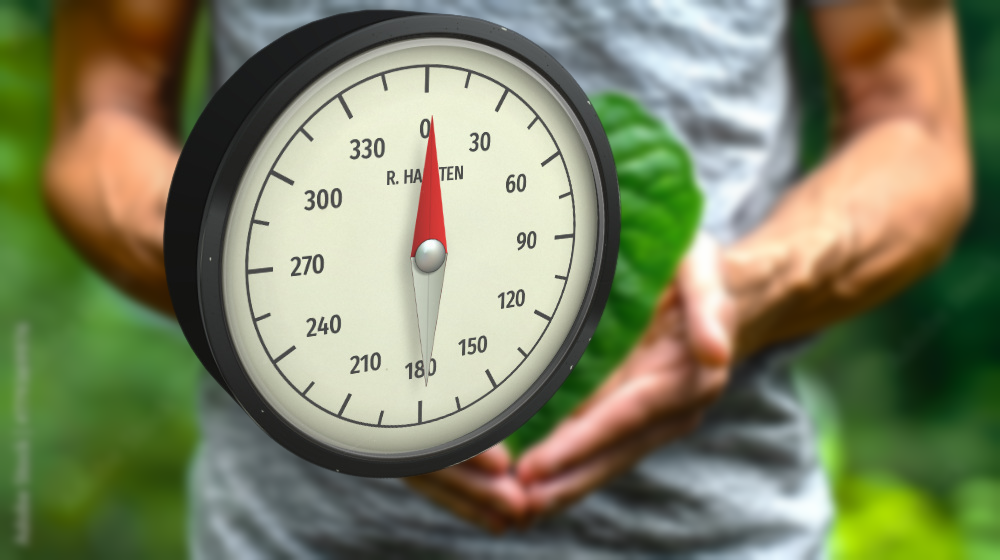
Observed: 0 °
